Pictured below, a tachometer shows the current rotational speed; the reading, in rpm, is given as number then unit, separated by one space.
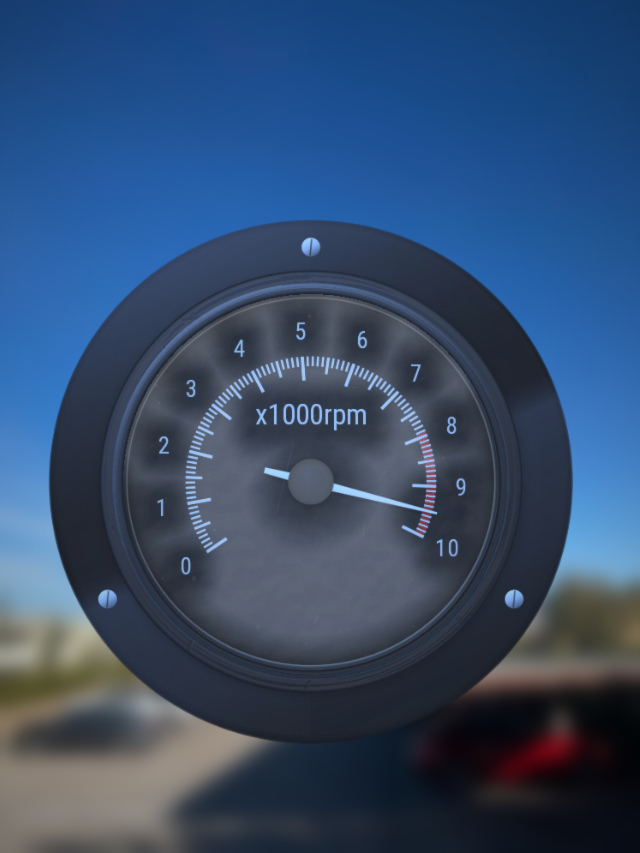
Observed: 9500 rpm
